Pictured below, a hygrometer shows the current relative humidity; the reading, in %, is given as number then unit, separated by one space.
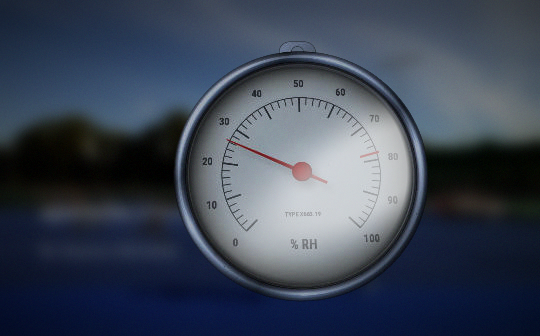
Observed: 26 %
